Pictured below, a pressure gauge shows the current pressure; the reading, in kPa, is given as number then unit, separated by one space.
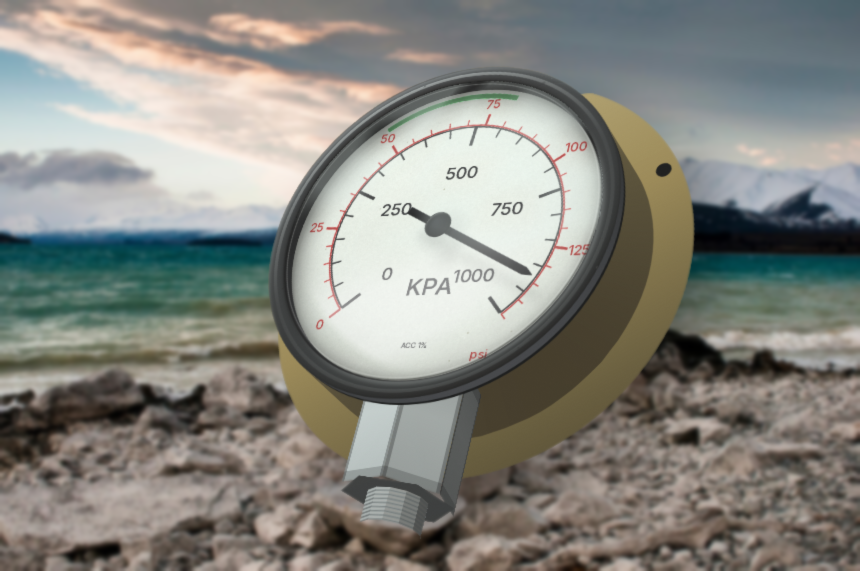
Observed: 925 kPa
